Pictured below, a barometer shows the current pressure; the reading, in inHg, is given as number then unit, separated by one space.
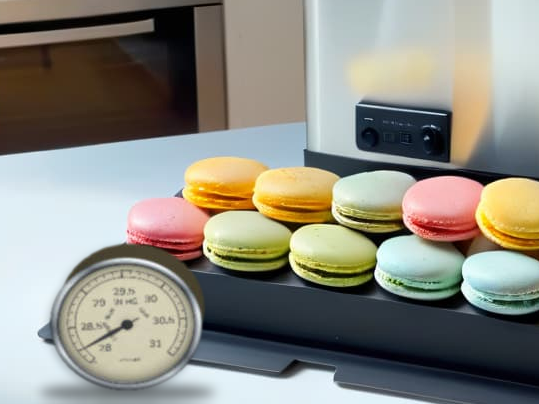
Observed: 28.2 inHg
